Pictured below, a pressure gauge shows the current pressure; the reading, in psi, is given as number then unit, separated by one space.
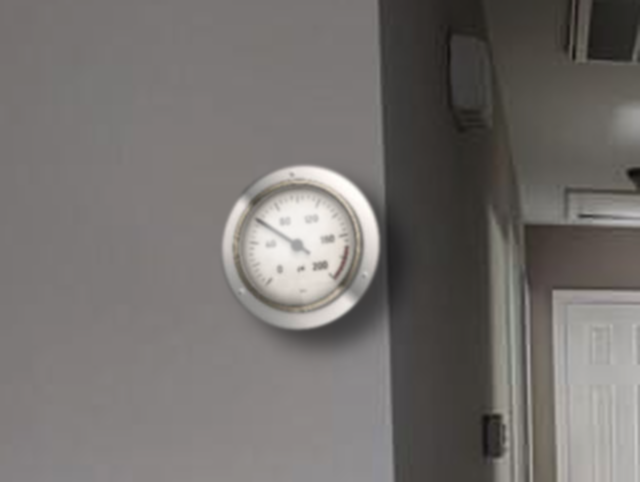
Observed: 60 psi
